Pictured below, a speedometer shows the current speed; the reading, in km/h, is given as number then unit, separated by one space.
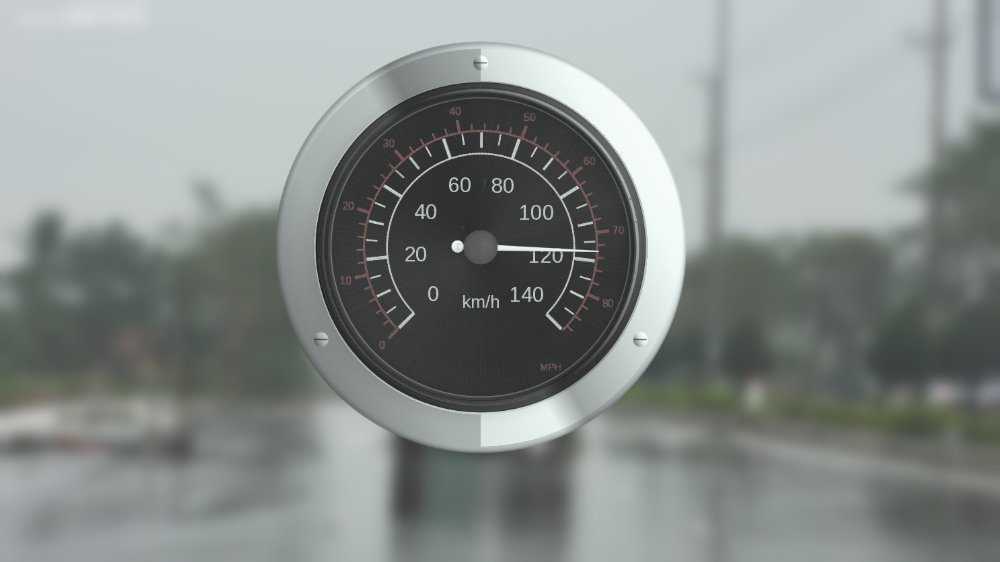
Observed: 117.5 km/h
